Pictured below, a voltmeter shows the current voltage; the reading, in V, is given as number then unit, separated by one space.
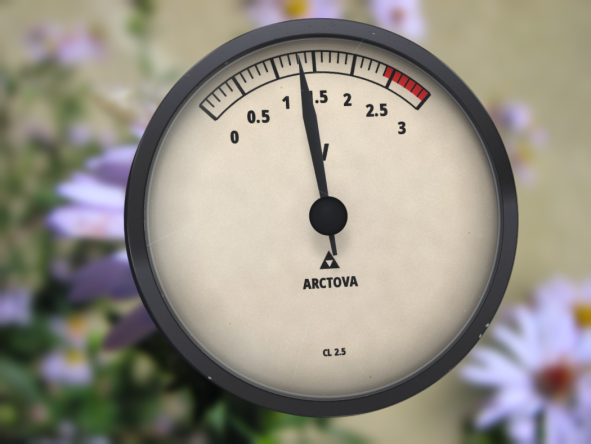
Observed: 1.3 V
